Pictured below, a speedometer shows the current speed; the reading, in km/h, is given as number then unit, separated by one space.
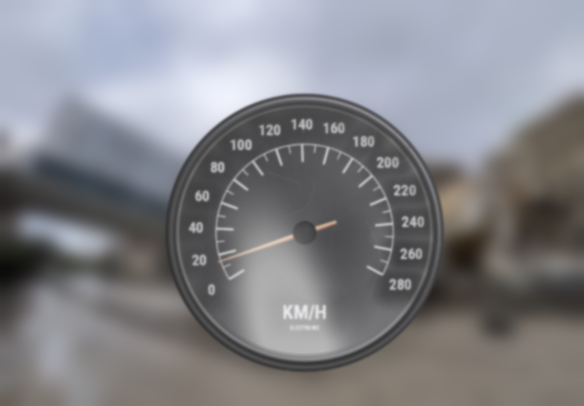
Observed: 15 km/h
